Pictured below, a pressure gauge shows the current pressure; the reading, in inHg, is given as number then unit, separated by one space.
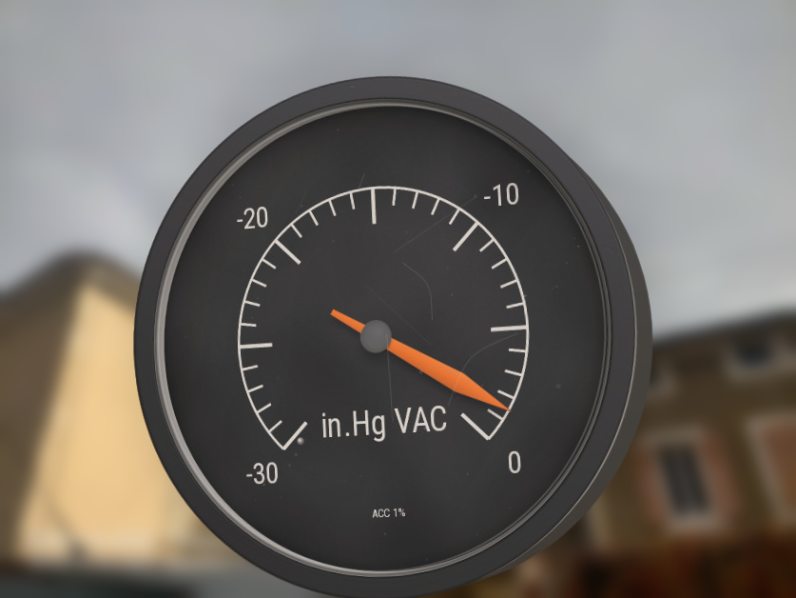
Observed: -1.5 inHg
